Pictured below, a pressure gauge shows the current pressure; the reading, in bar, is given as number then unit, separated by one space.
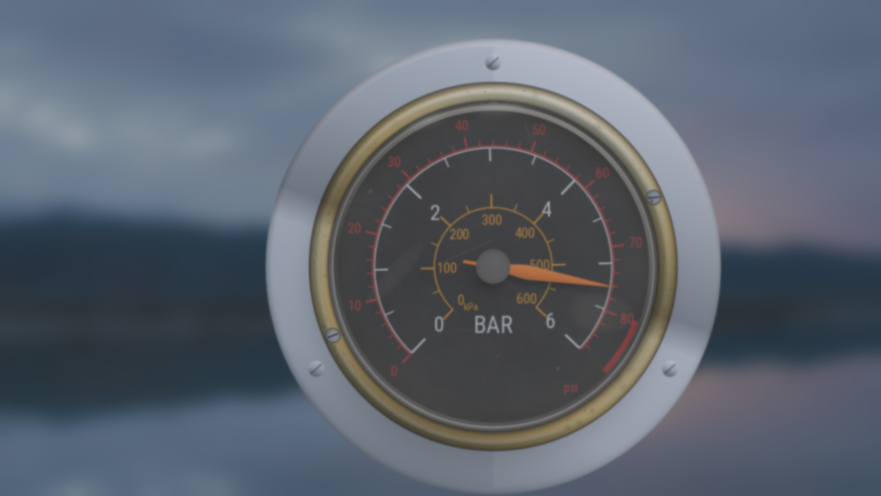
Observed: 5.25 bar
